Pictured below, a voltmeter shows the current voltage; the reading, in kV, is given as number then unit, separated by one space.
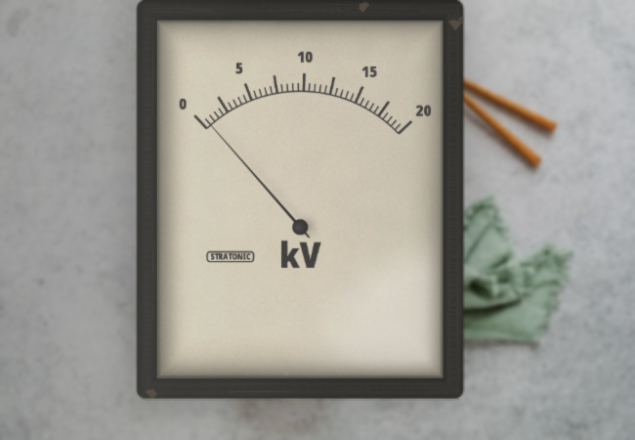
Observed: 0.5 kV
